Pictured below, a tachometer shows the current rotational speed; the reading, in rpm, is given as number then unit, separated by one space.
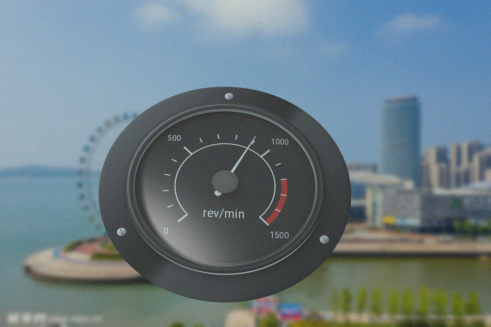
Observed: 900 rpm
